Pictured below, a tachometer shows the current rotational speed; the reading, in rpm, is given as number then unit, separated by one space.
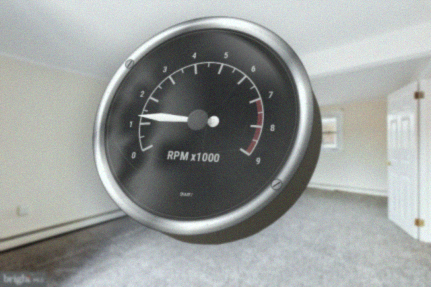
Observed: 1250 rpm
